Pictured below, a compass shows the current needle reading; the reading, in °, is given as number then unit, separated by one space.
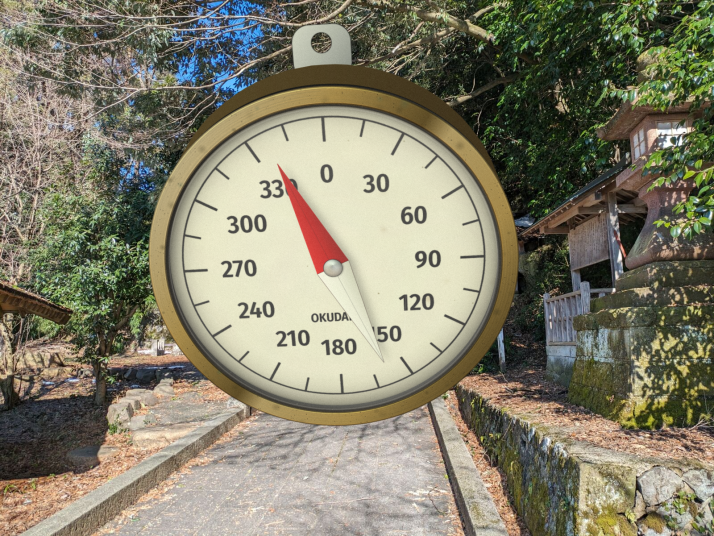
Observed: 337.5 °
